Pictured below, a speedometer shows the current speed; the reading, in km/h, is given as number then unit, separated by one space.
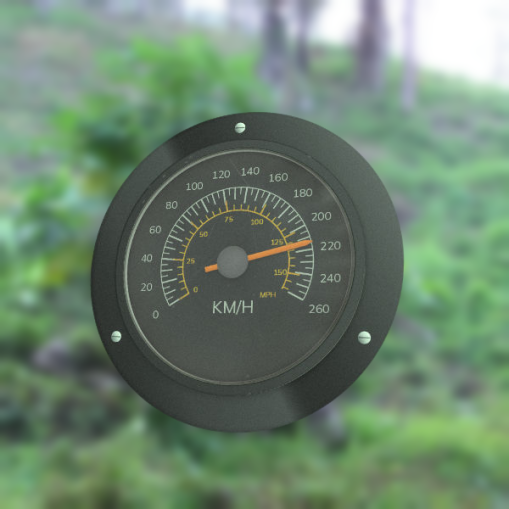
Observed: 215 km/h
